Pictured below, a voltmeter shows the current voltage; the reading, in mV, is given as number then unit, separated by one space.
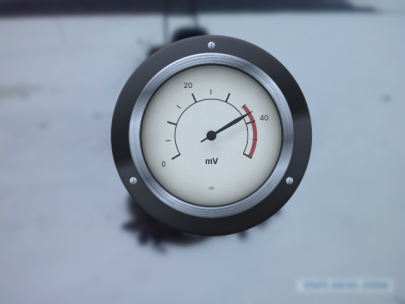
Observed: 37.5 mV
